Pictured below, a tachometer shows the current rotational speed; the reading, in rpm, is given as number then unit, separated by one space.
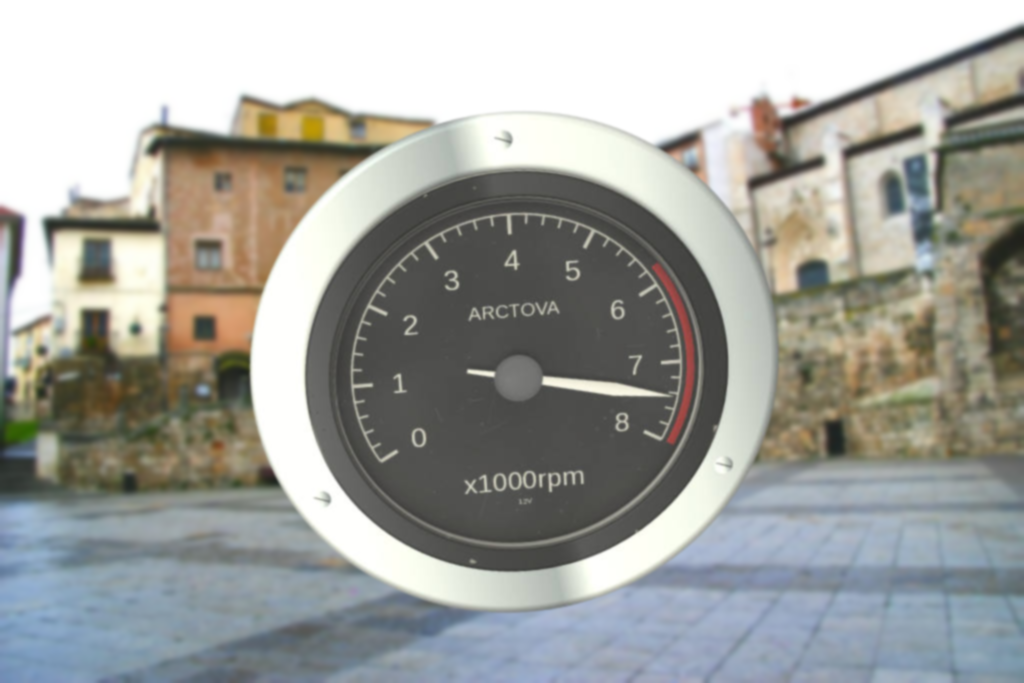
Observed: 7400 rpm
